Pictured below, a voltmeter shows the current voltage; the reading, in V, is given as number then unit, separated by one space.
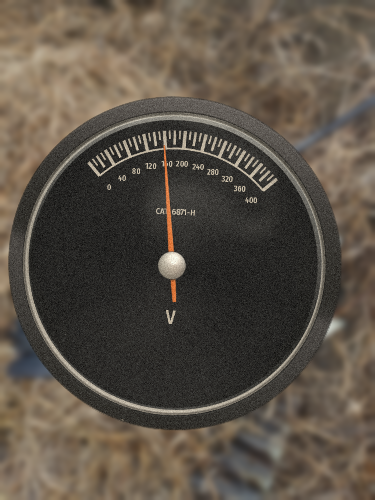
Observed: 160 V
